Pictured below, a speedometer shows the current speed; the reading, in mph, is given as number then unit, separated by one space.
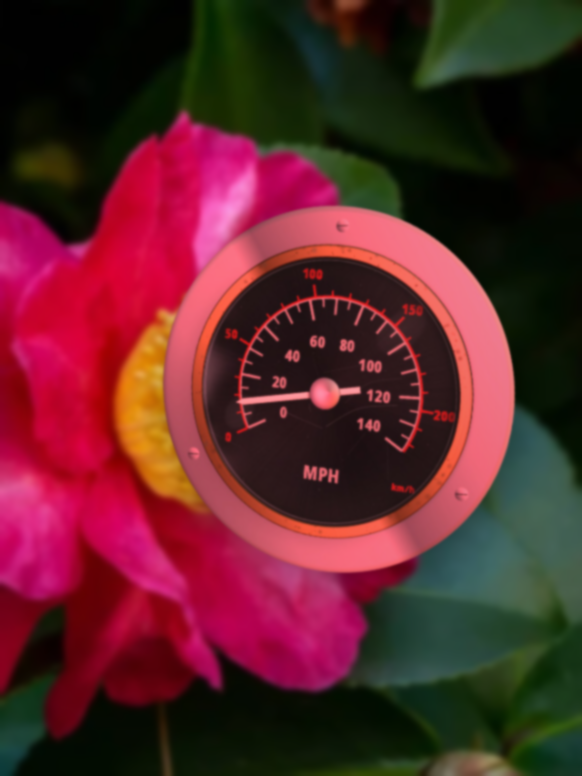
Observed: 10 mph
